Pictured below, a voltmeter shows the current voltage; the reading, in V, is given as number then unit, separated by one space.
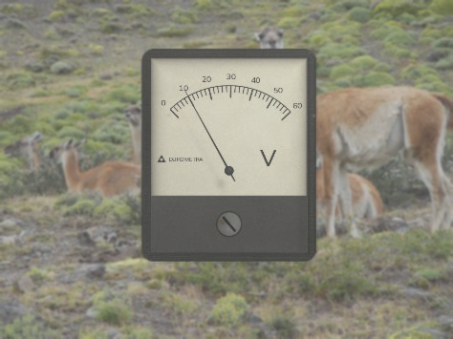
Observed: 10 V
